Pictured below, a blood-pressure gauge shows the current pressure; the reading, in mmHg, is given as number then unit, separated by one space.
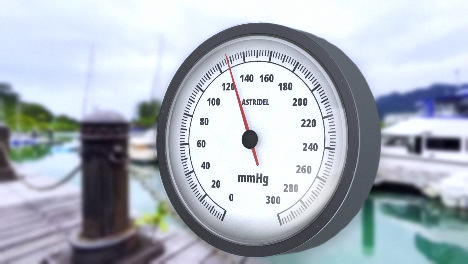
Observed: 130 mmHg
